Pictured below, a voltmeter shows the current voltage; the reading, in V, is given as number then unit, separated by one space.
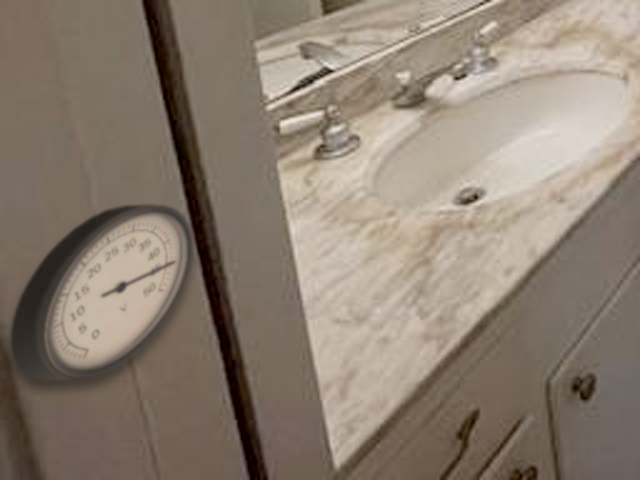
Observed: 45 V
